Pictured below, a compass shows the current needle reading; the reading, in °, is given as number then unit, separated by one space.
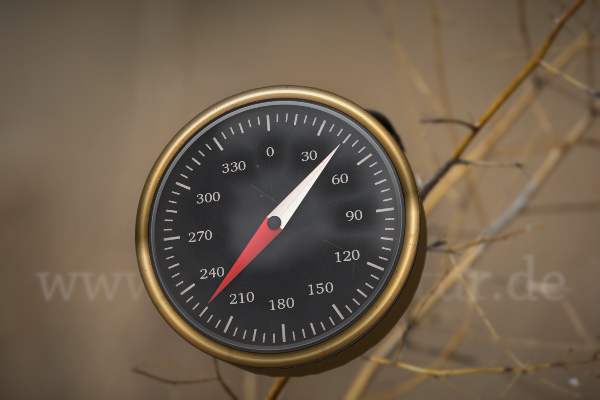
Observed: 225 °
